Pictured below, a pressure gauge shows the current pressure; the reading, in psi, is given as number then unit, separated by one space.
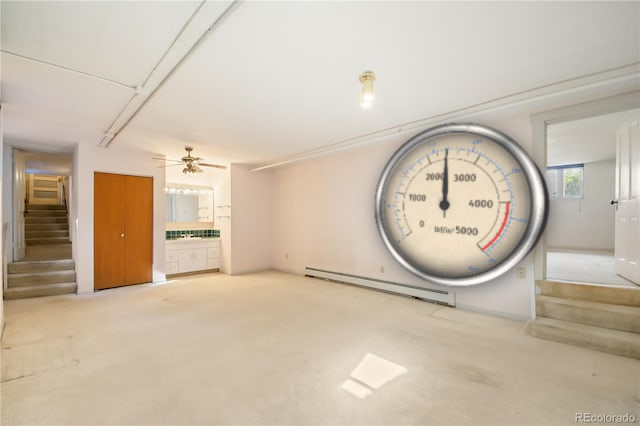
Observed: 2400 psi
